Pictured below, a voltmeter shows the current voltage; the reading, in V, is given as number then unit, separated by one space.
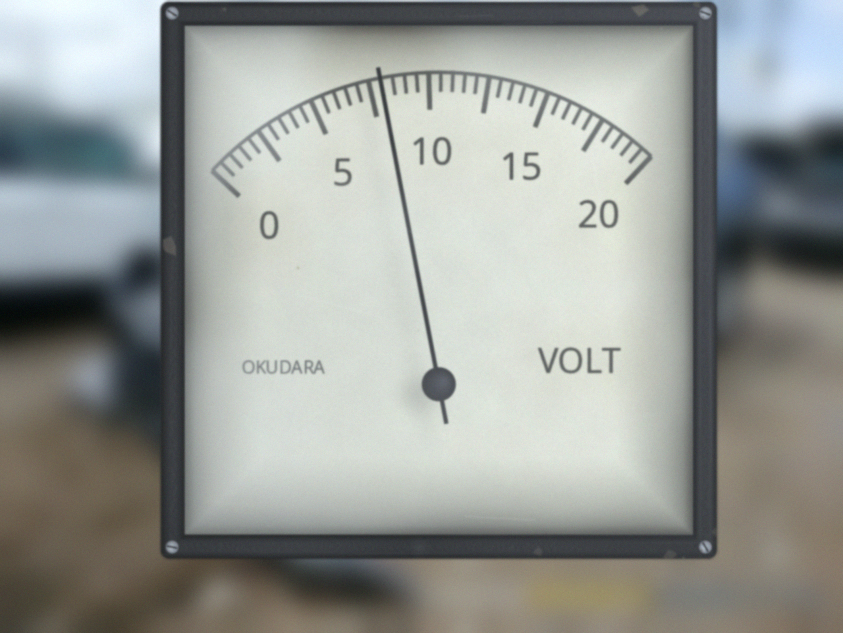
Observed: 8 V
